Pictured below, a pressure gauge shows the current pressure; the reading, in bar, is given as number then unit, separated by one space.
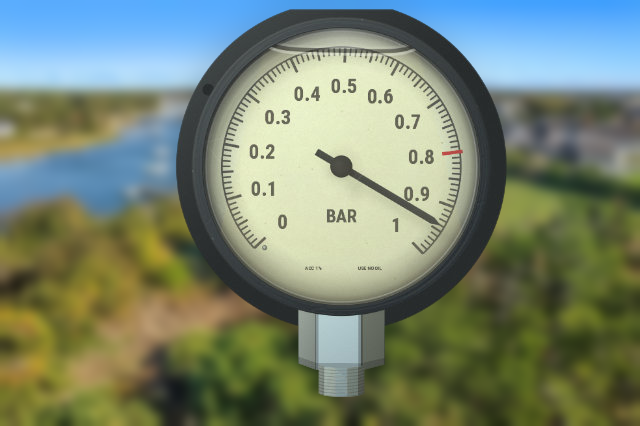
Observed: 0.94 bar
